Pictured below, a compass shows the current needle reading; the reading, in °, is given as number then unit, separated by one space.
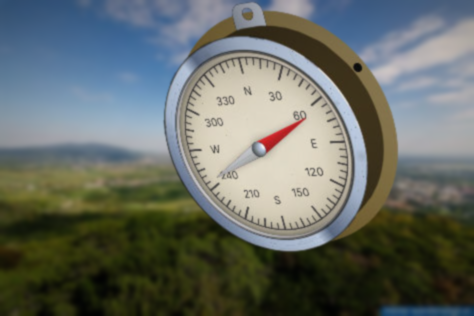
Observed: 65 °
